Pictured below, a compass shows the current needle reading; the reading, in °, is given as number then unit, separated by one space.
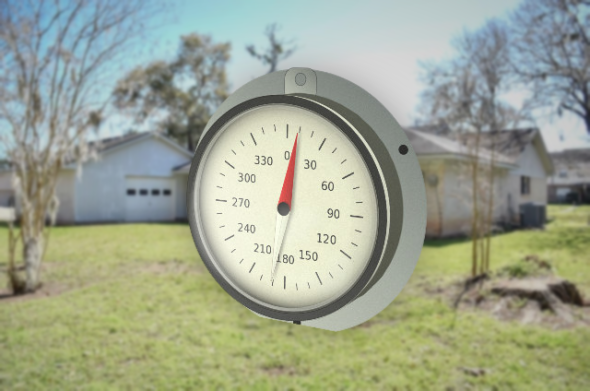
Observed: 10 °
